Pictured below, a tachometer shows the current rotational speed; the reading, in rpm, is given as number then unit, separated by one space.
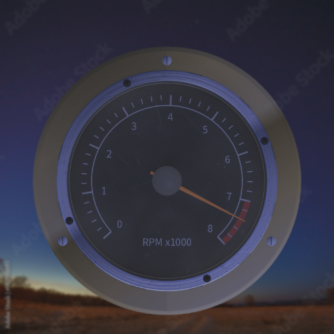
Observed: 7400 rpm
